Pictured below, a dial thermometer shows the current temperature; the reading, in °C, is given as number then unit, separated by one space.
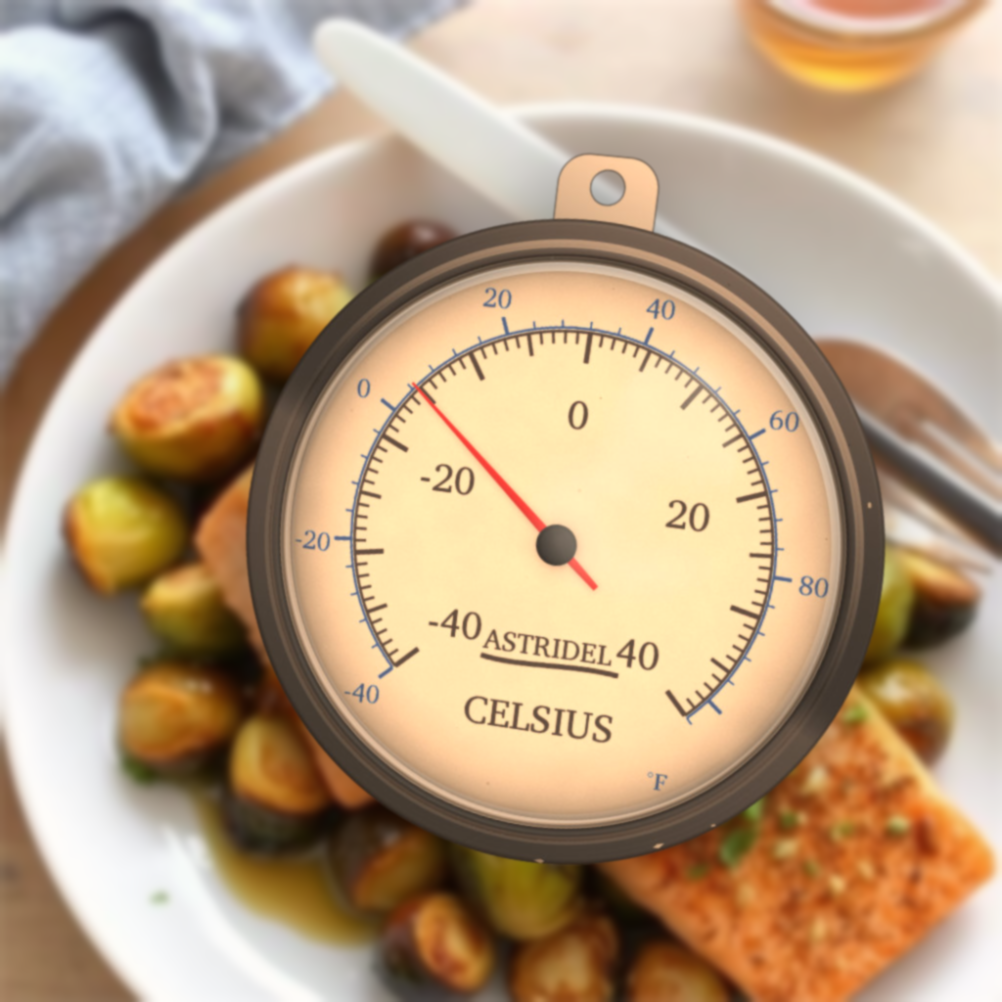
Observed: -15 °C
